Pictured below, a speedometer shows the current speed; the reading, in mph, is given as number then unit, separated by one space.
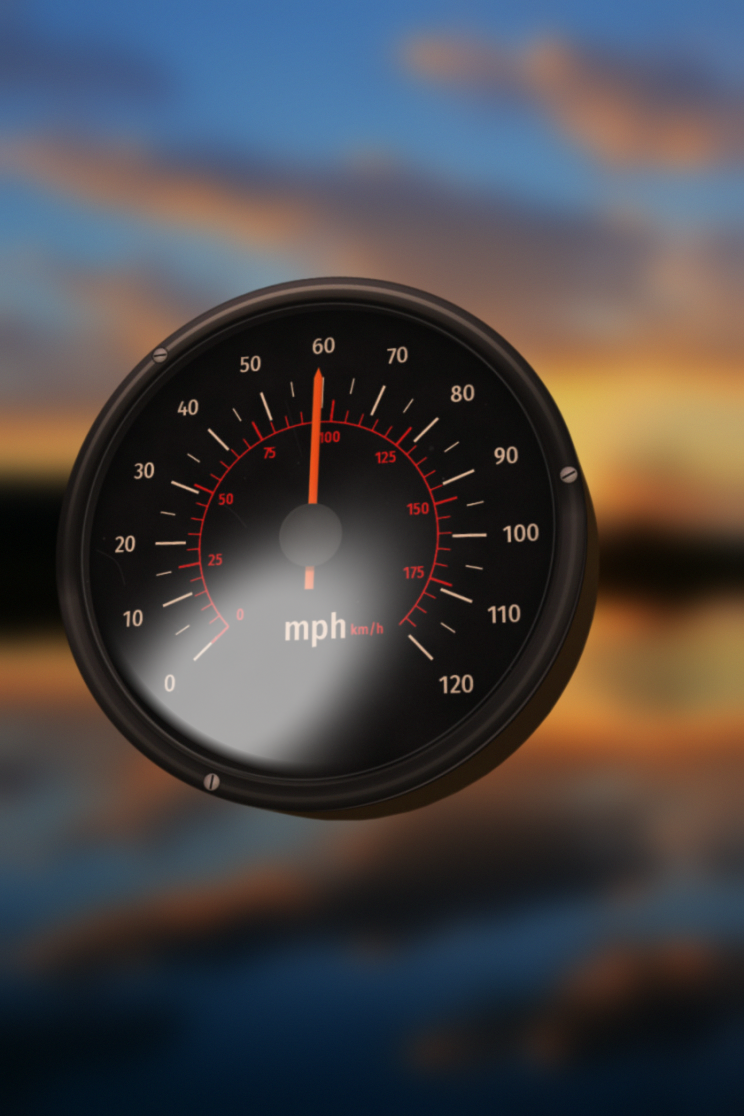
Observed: 60 mph
